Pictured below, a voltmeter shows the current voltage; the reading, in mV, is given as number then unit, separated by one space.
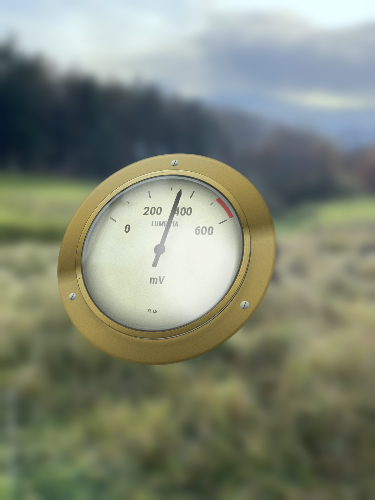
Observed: 350 mV
